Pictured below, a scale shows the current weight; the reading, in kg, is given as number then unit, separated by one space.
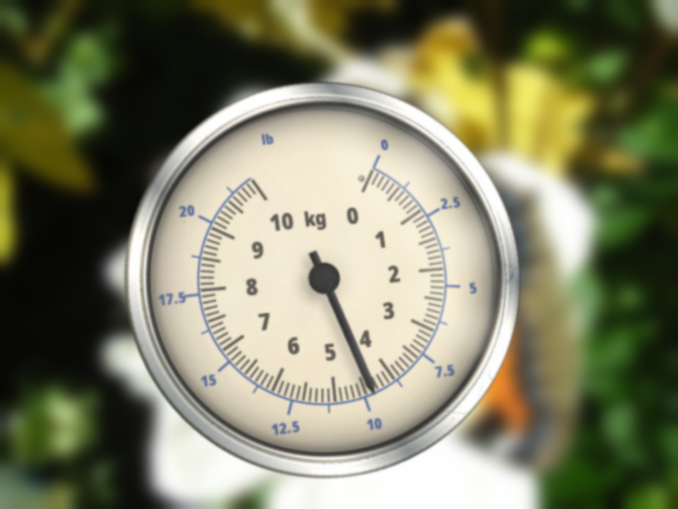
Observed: 4.4 kg
